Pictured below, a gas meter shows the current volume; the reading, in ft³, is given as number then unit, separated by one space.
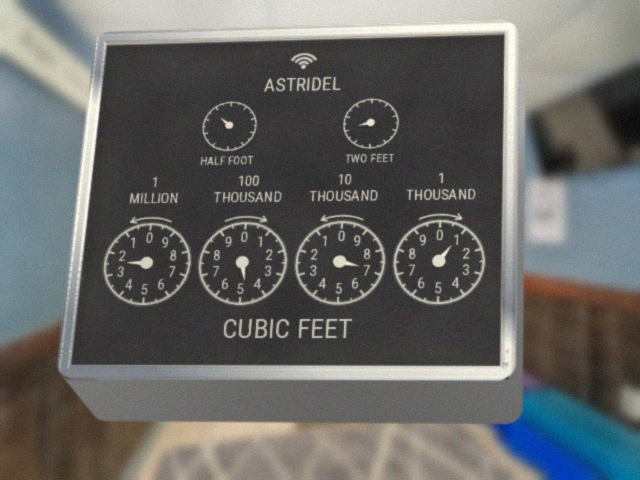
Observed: 247100 ft³
